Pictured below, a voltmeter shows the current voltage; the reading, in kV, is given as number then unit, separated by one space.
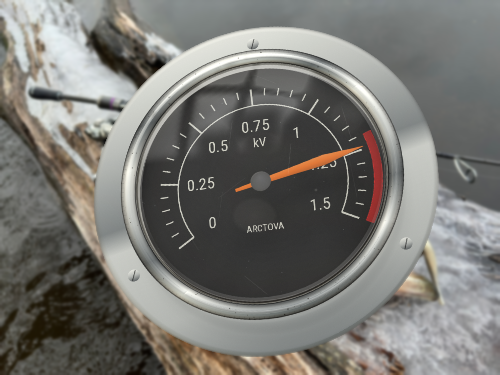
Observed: 1.25 kV
